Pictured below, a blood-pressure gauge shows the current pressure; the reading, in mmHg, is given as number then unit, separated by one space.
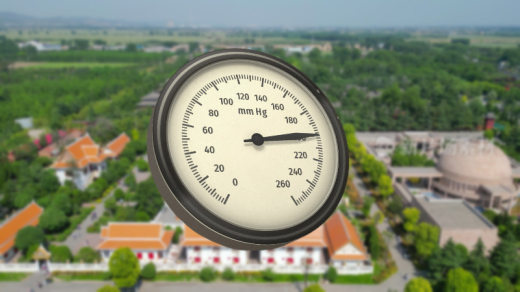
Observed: 200 mmHg
